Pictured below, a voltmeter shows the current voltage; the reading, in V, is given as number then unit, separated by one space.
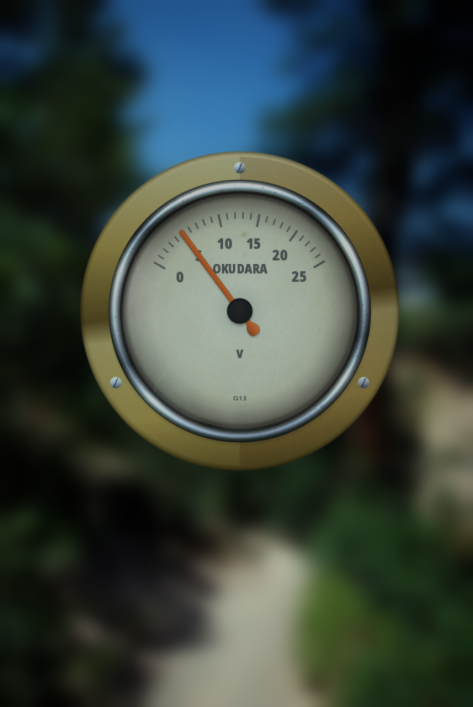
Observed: 5 V
